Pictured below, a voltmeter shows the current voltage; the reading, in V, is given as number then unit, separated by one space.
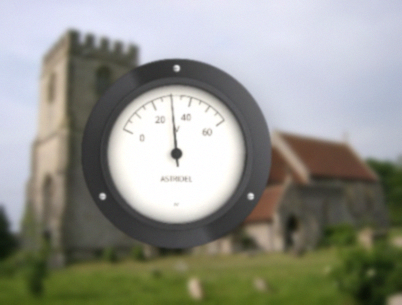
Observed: 30 V
